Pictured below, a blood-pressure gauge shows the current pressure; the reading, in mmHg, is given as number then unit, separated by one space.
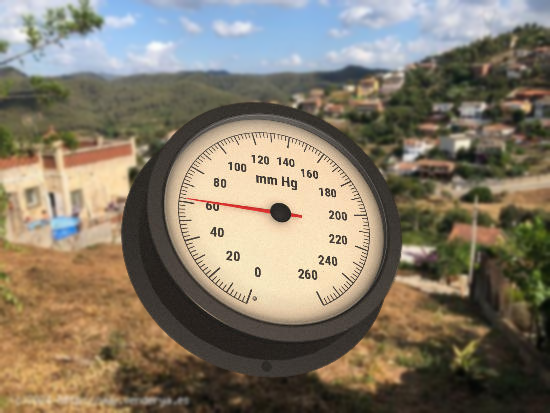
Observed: 60 mmHg
